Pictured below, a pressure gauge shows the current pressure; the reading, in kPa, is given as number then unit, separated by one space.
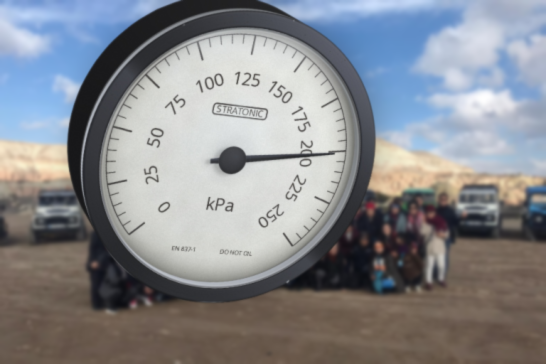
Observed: 200 kPa
